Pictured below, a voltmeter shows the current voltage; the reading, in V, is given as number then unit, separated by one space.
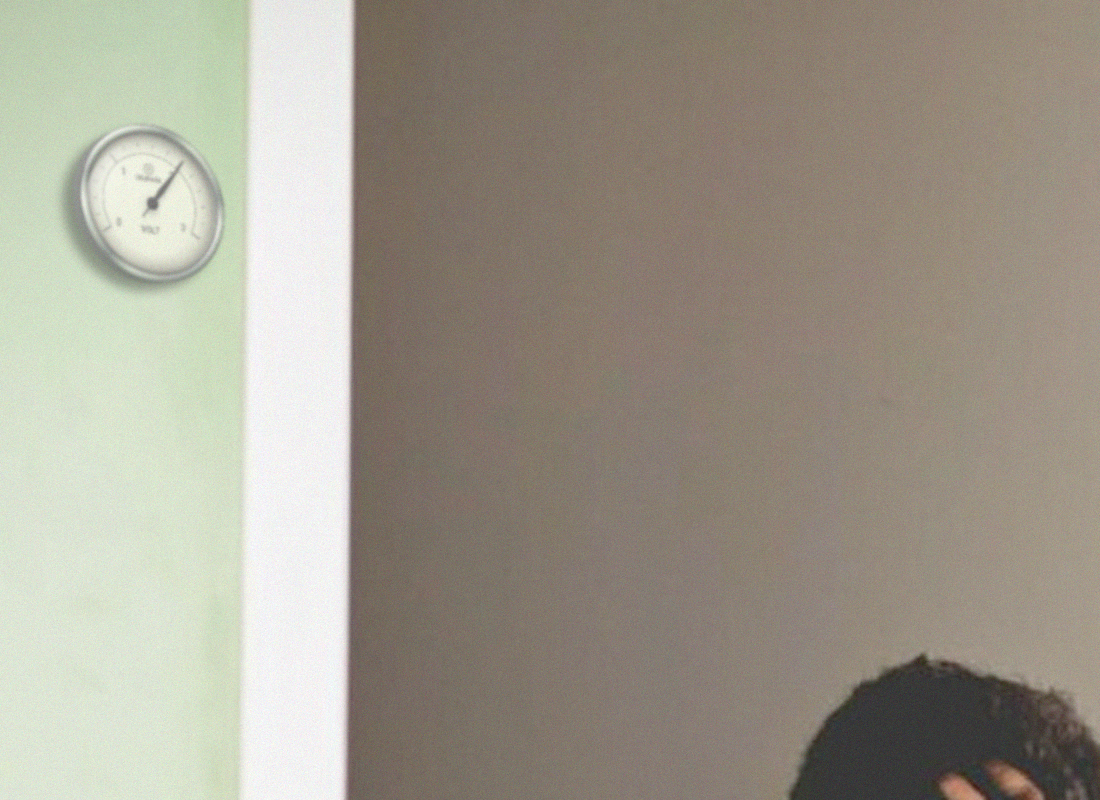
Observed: 2 V
